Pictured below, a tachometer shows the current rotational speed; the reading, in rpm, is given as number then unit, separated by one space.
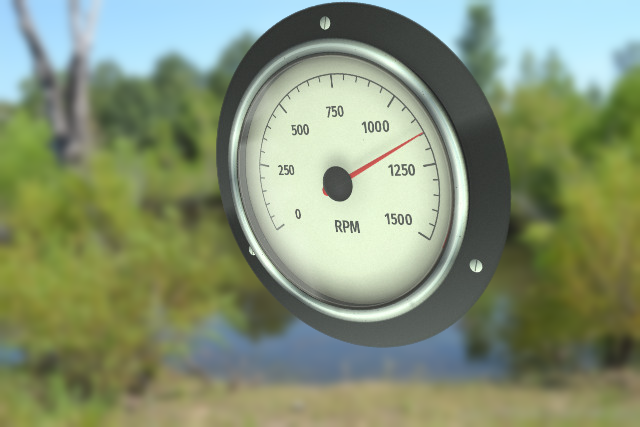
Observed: 1150 rpm
